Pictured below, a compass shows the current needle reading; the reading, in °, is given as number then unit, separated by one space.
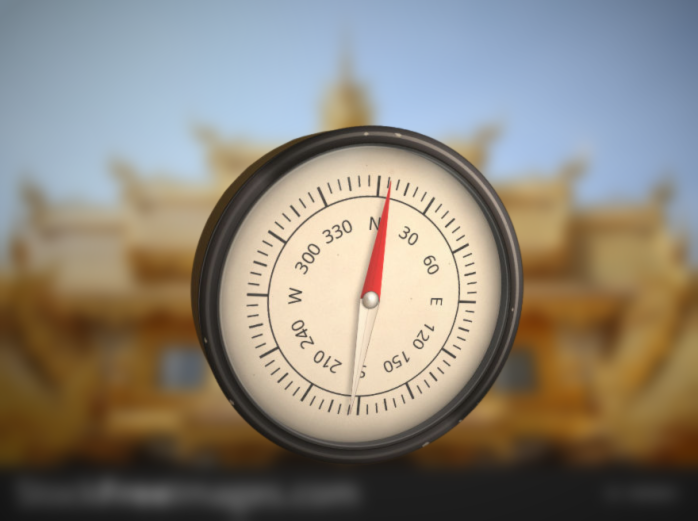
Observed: 5 °
